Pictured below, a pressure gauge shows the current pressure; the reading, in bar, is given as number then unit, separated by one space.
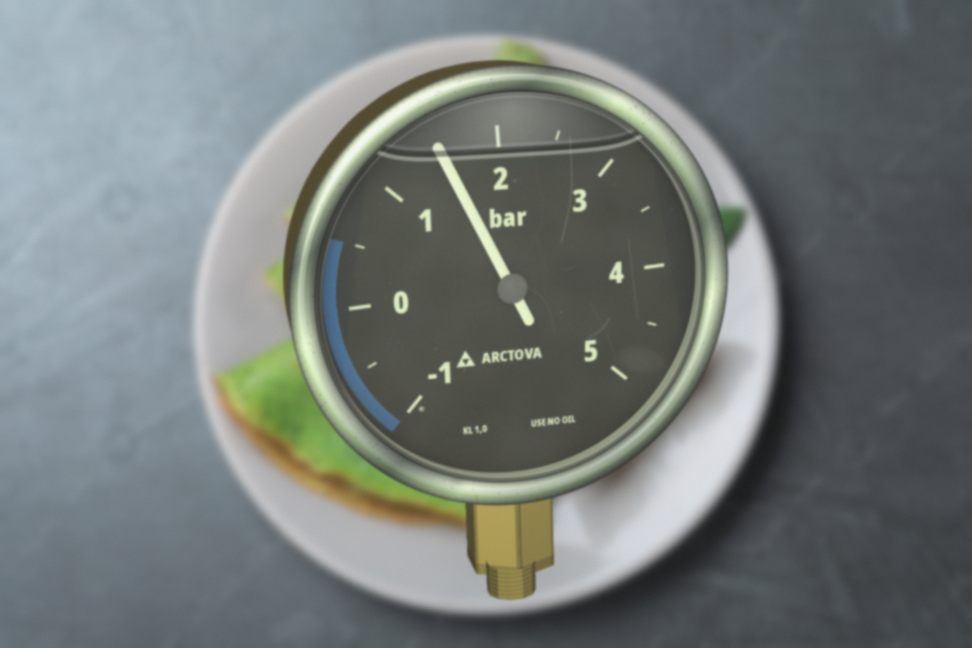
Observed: 1.5 bar
